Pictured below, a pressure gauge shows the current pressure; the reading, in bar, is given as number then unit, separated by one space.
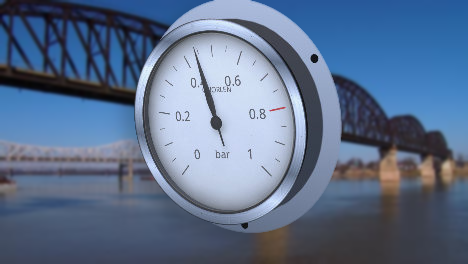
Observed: 0.45 bar
